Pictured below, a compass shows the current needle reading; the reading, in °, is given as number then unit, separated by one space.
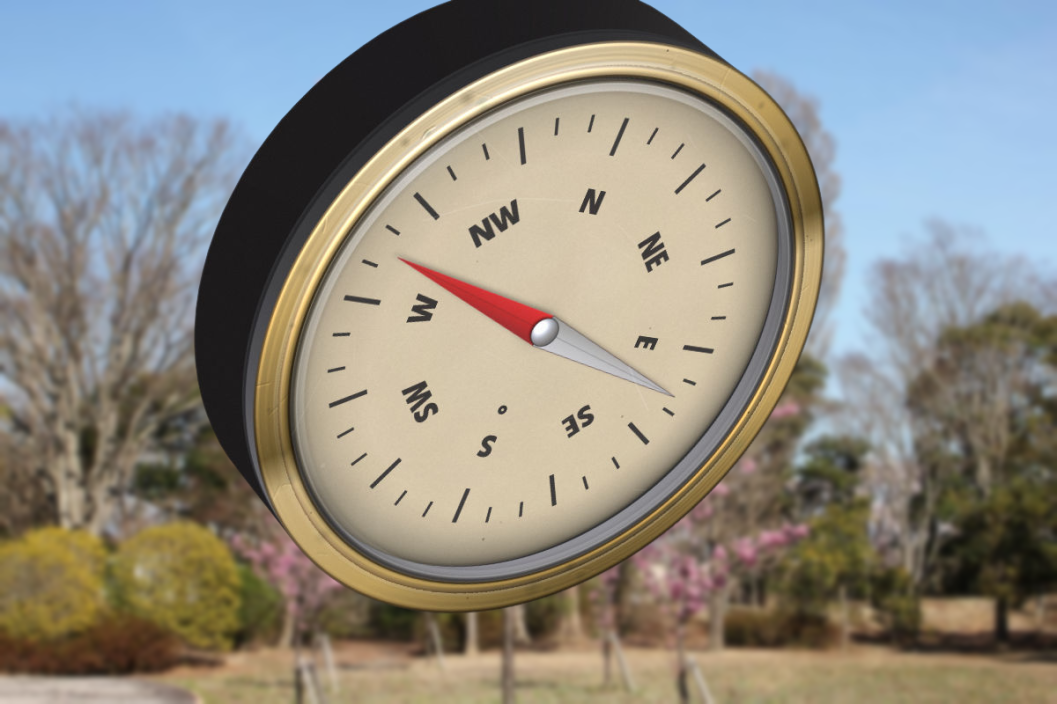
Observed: 285 °
